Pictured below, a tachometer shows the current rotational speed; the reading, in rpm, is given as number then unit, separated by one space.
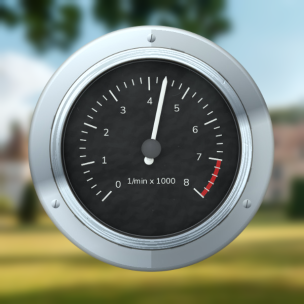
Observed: 4400 rpm
